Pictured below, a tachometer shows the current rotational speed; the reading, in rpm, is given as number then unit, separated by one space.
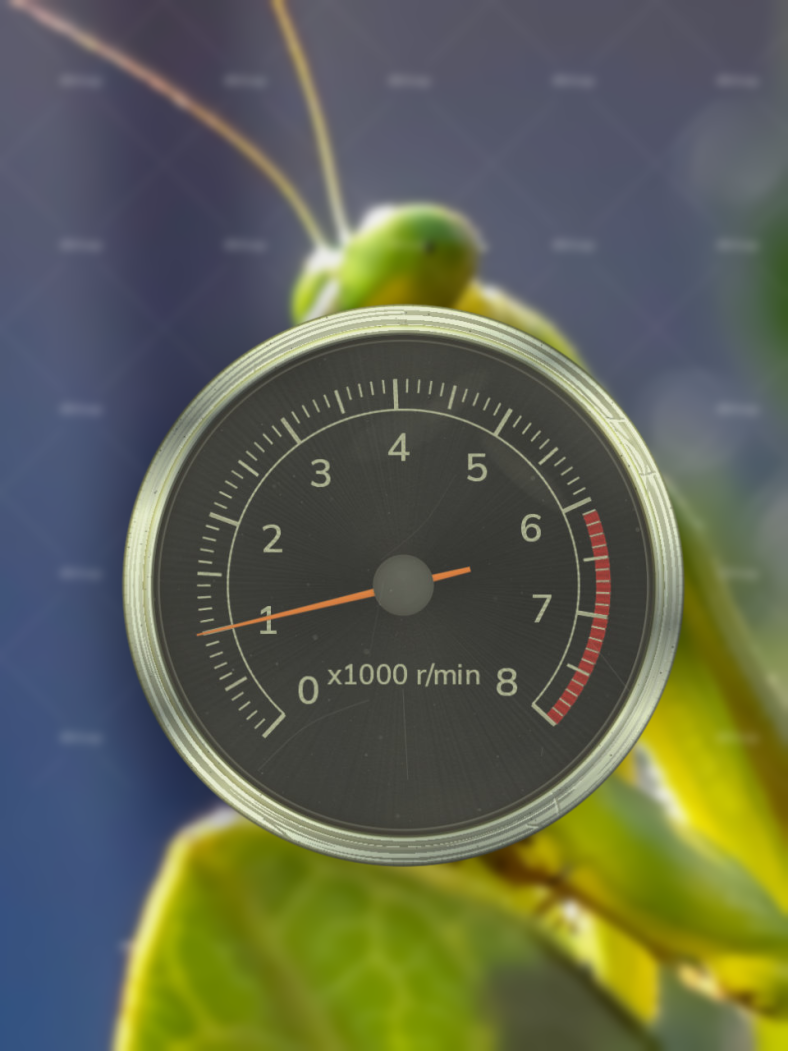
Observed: 1000 rpm
